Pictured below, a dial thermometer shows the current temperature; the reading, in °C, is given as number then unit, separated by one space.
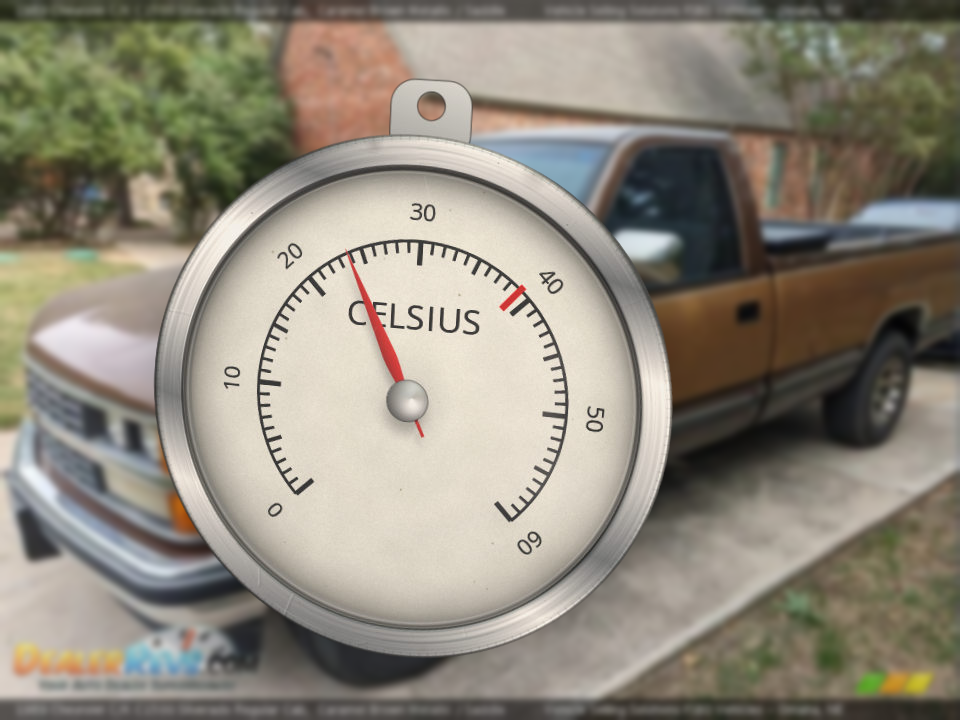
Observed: 24 °C
